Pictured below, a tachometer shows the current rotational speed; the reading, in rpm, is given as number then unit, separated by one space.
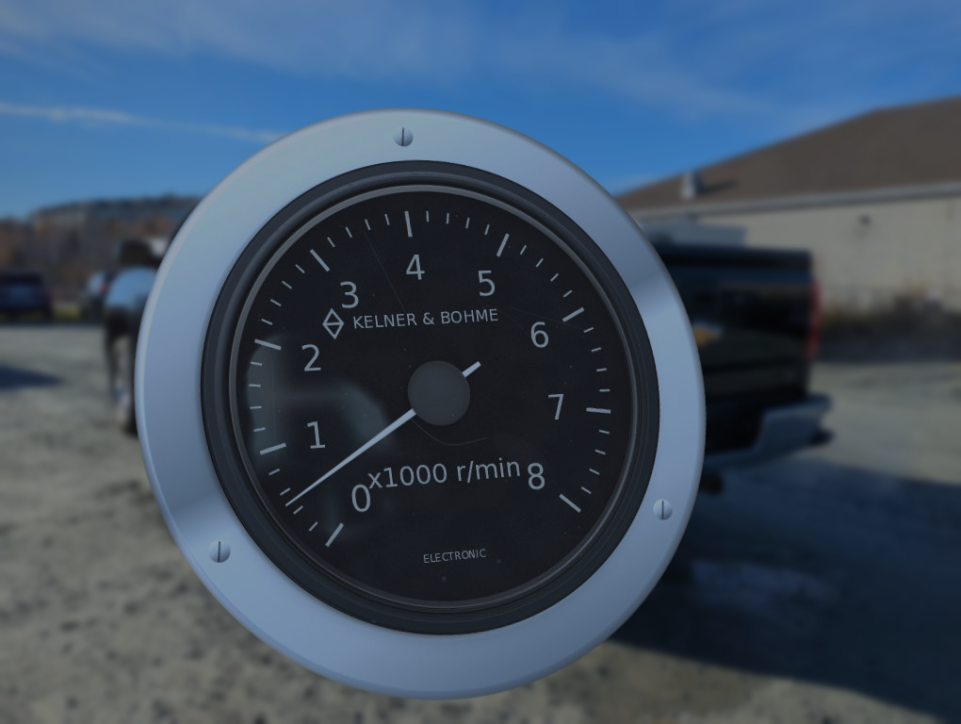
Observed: 500 rpm
